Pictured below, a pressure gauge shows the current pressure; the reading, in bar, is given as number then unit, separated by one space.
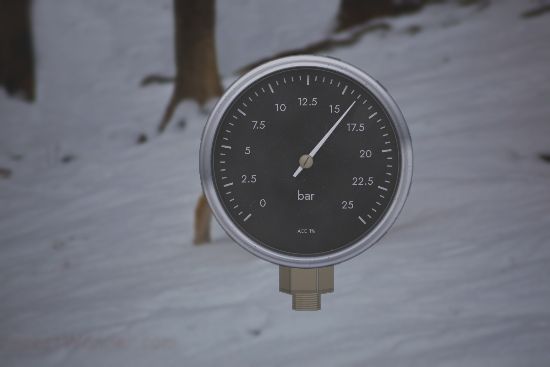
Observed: 16 bar
